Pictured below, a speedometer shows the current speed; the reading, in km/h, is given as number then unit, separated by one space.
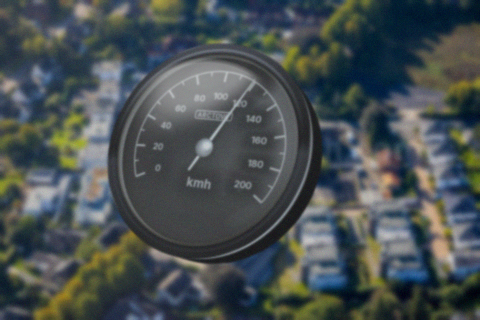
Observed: 120 km/h
